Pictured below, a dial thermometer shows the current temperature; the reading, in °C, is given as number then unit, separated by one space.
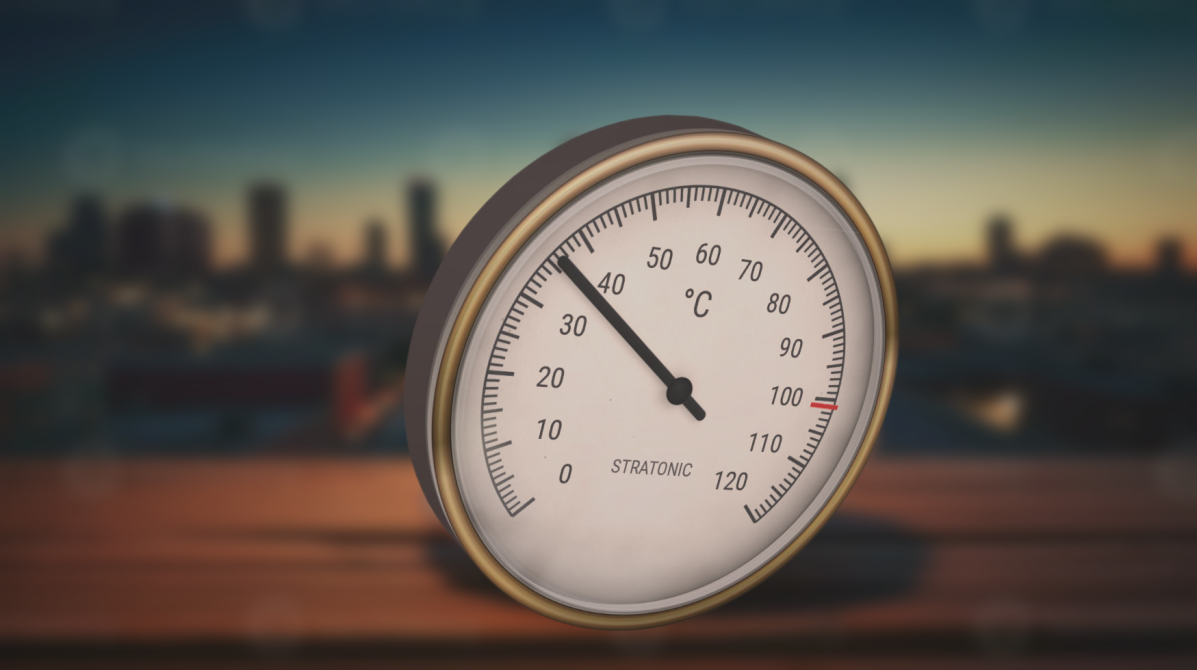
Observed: 36 °C
